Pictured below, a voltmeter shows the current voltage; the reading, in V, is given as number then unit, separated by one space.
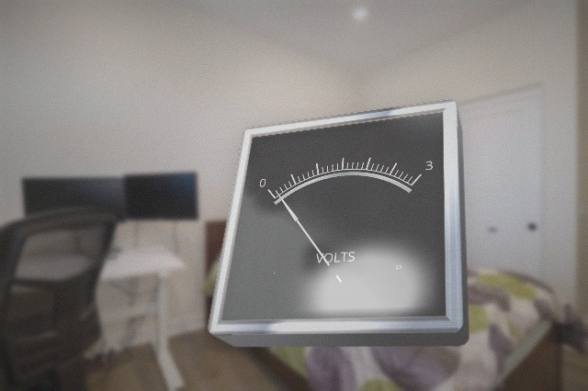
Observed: 0.1 V
